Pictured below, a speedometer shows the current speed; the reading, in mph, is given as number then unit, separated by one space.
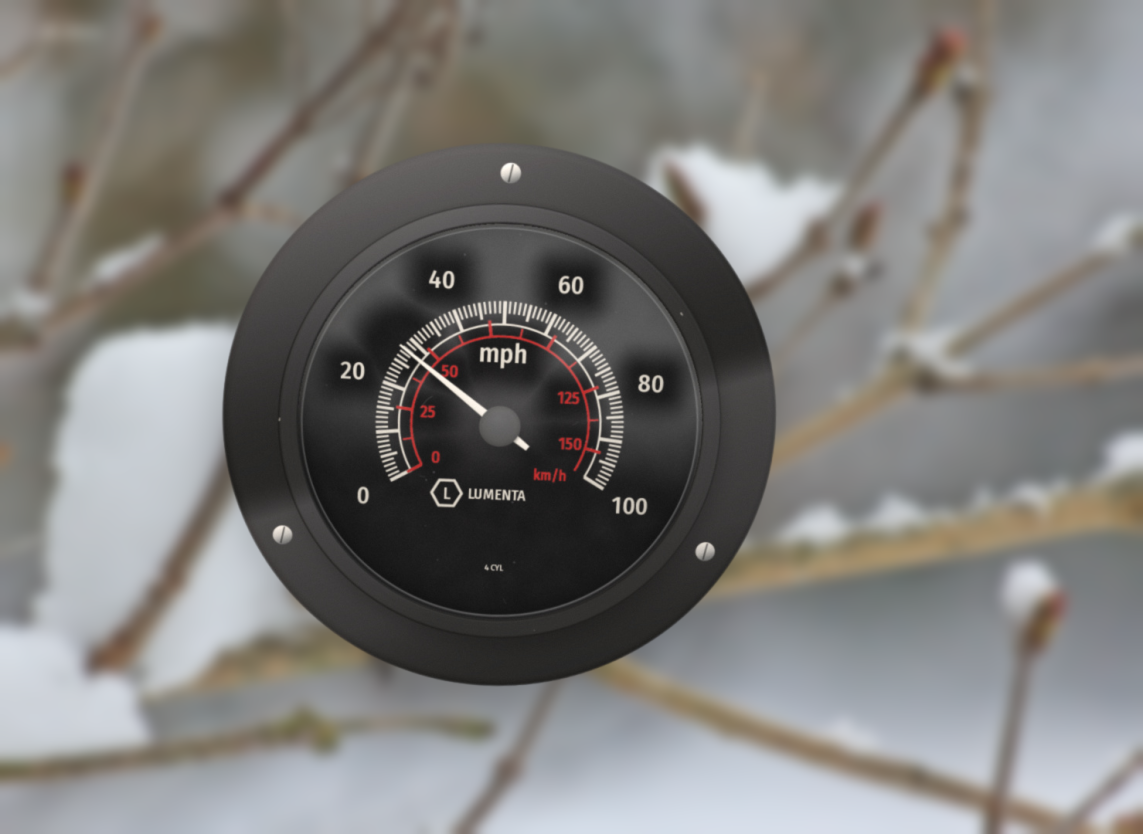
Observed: 28 mph
